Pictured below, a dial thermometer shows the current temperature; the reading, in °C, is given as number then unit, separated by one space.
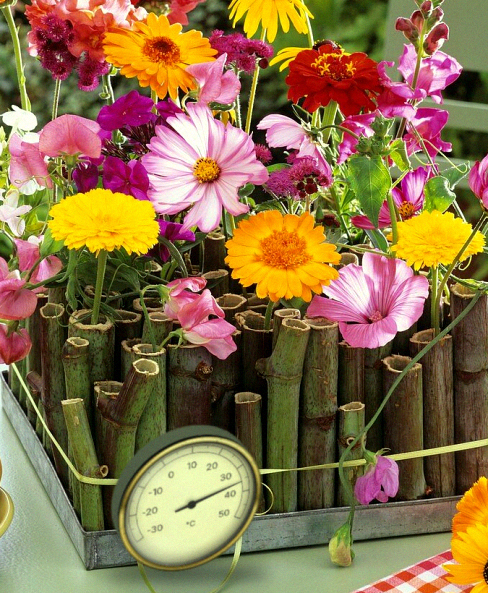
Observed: 35 °C
